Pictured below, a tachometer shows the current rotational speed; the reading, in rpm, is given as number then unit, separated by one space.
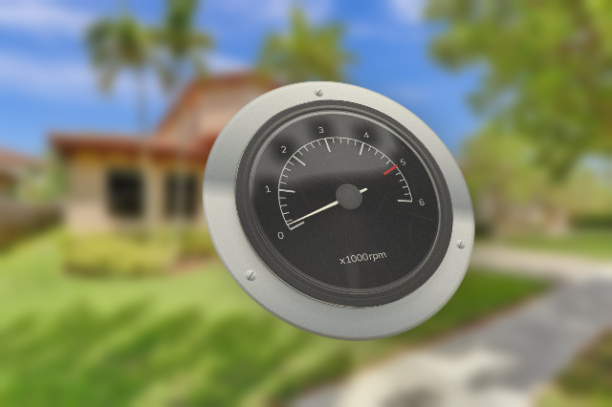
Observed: 100 rpm
